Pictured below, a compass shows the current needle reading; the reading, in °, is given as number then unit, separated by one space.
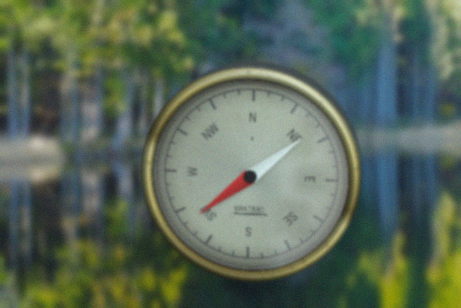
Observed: 230 °
